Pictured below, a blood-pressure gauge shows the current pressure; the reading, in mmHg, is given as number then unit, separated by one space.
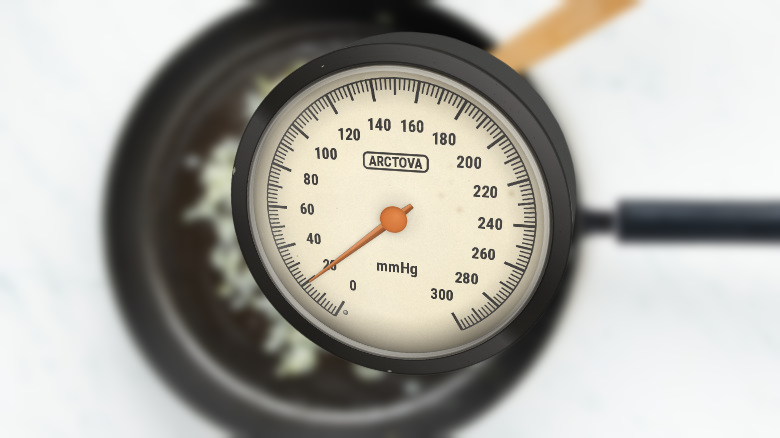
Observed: 20 mmHg
